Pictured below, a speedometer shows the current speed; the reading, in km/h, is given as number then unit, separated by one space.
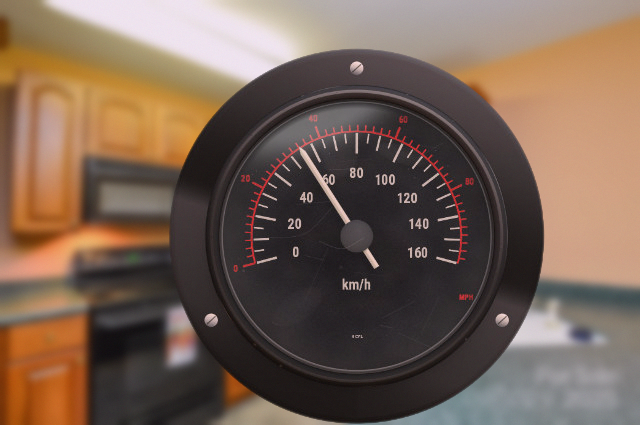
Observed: 55 km/h
